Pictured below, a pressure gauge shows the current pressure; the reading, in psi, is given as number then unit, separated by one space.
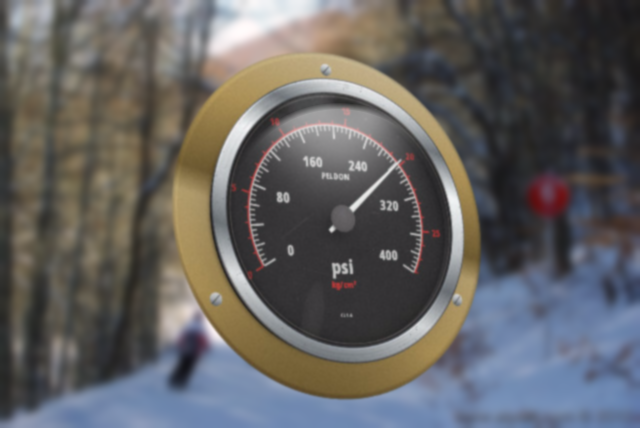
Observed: 280 psi
